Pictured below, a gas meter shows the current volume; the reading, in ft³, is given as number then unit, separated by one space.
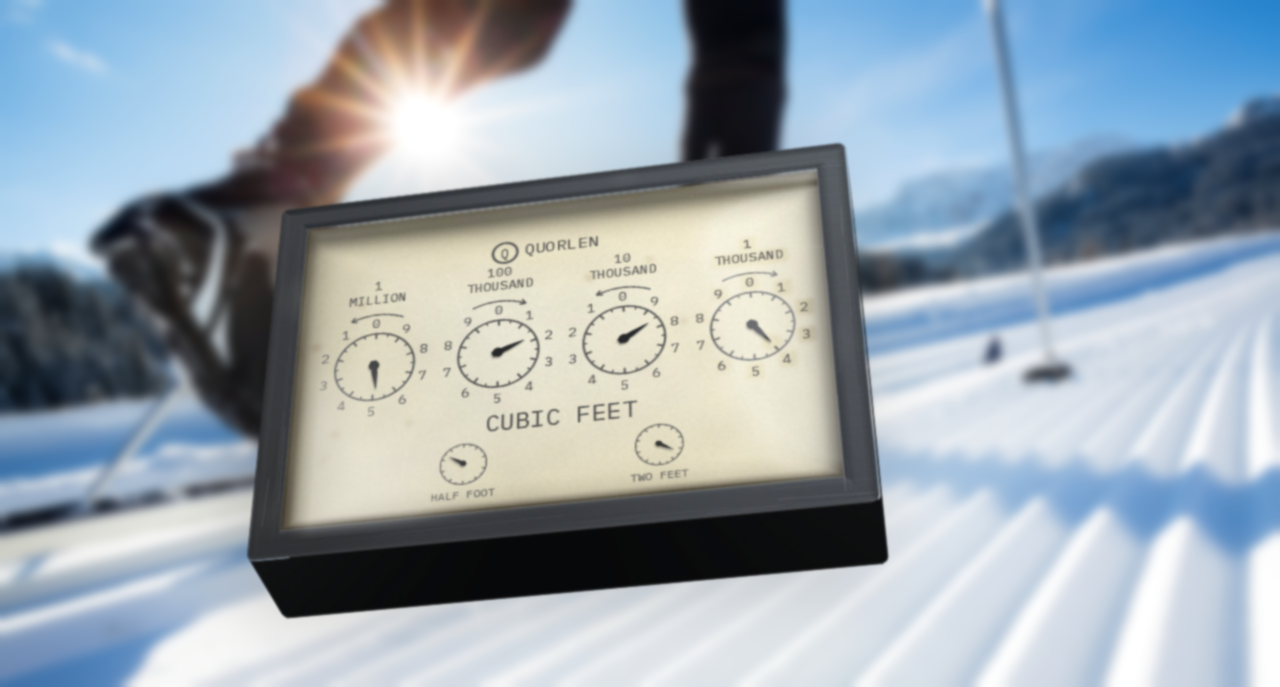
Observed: 518400 ft³
